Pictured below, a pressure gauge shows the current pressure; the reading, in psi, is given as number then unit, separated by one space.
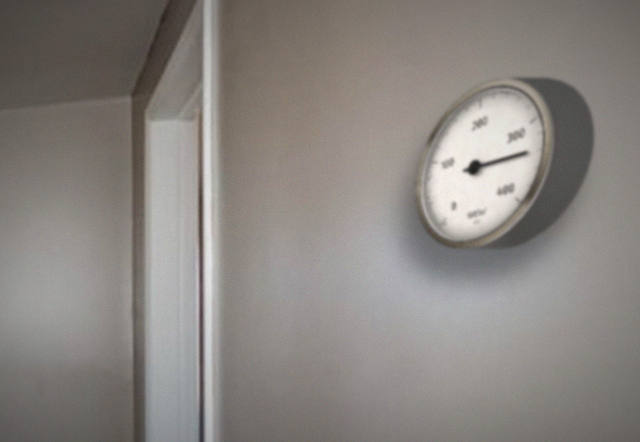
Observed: 340 psi
